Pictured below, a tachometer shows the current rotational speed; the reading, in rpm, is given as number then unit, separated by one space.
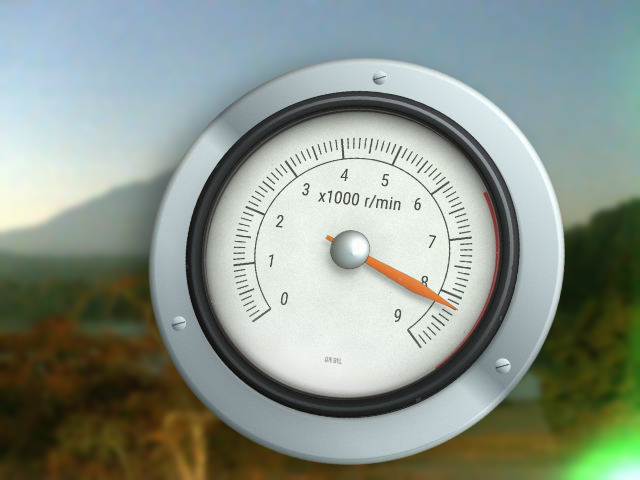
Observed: 8200 rpm
